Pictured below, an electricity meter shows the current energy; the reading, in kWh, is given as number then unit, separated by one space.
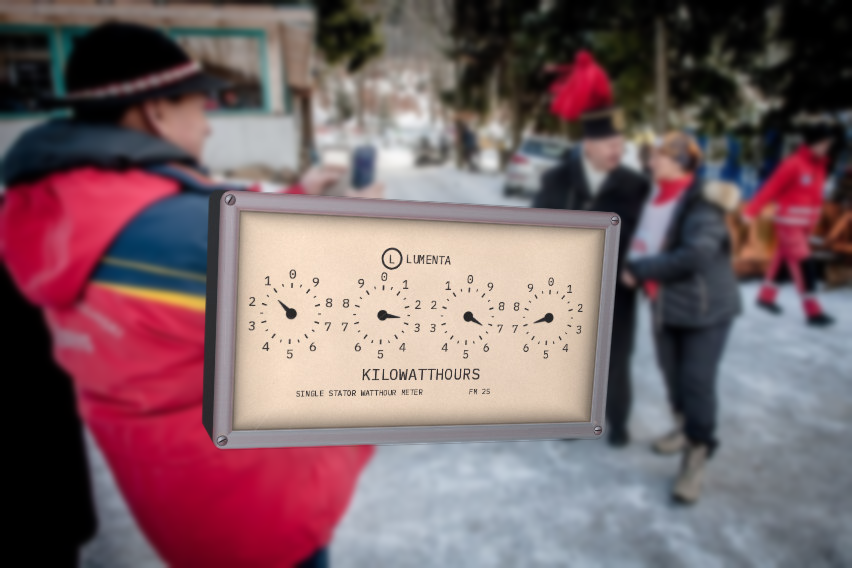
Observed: 1267 kWh
